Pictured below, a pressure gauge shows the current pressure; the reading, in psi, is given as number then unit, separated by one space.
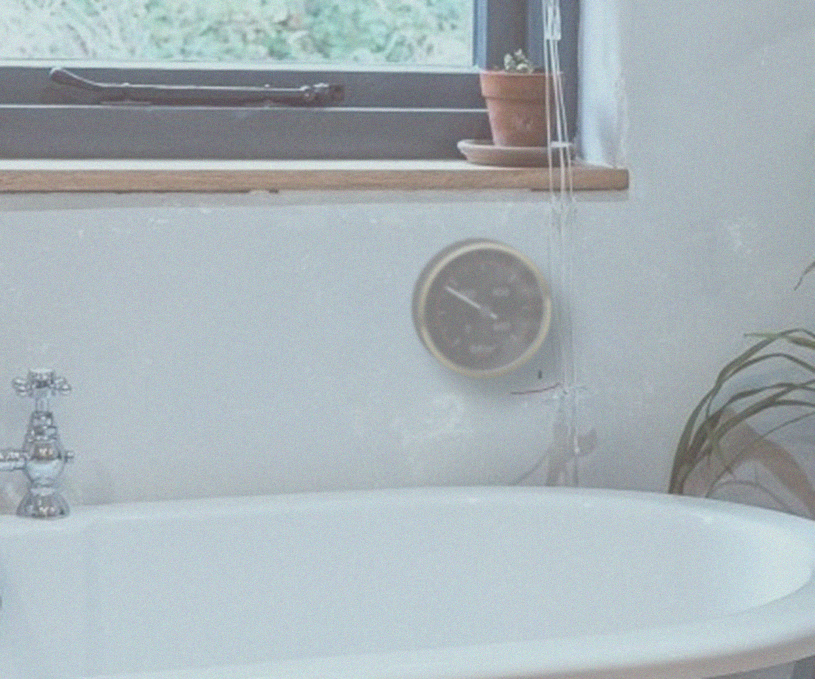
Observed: 175 psi
